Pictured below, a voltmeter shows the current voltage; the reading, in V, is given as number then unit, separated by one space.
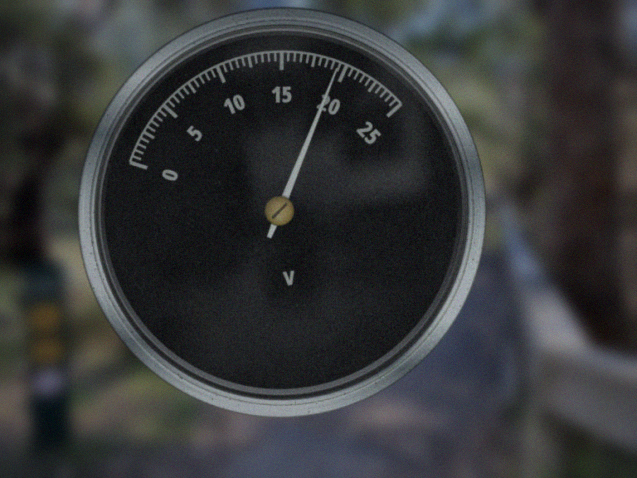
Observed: 19.5 V
